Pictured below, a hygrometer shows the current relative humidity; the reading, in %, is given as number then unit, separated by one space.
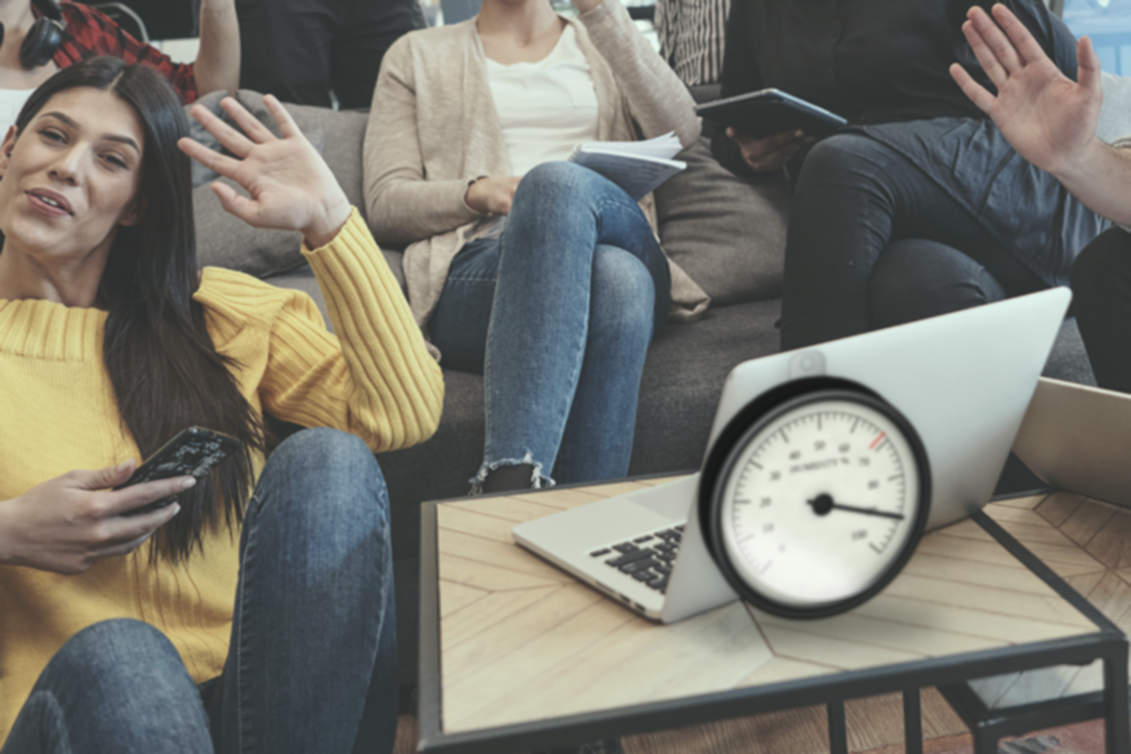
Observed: 90 %
